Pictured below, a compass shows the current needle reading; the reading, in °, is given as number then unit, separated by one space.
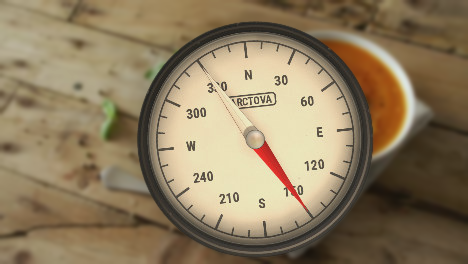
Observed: 150 °
